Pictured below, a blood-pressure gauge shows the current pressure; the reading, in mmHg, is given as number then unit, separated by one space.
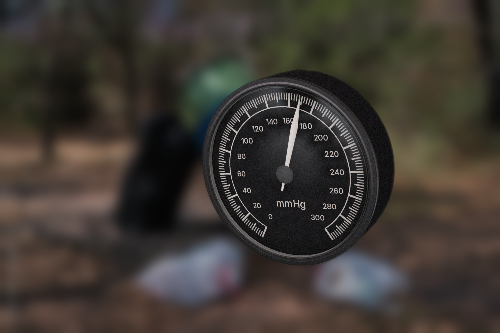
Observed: 170 mmHg
